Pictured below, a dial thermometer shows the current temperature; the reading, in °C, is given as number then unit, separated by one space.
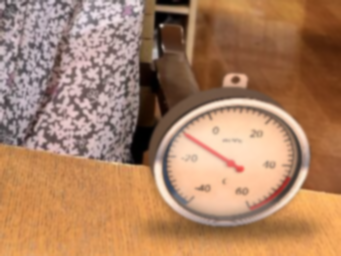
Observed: -10 °C
